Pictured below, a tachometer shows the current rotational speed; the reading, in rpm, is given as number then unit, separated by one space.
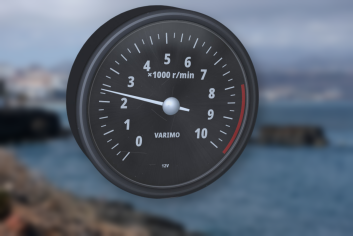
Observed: 2375 rpm
